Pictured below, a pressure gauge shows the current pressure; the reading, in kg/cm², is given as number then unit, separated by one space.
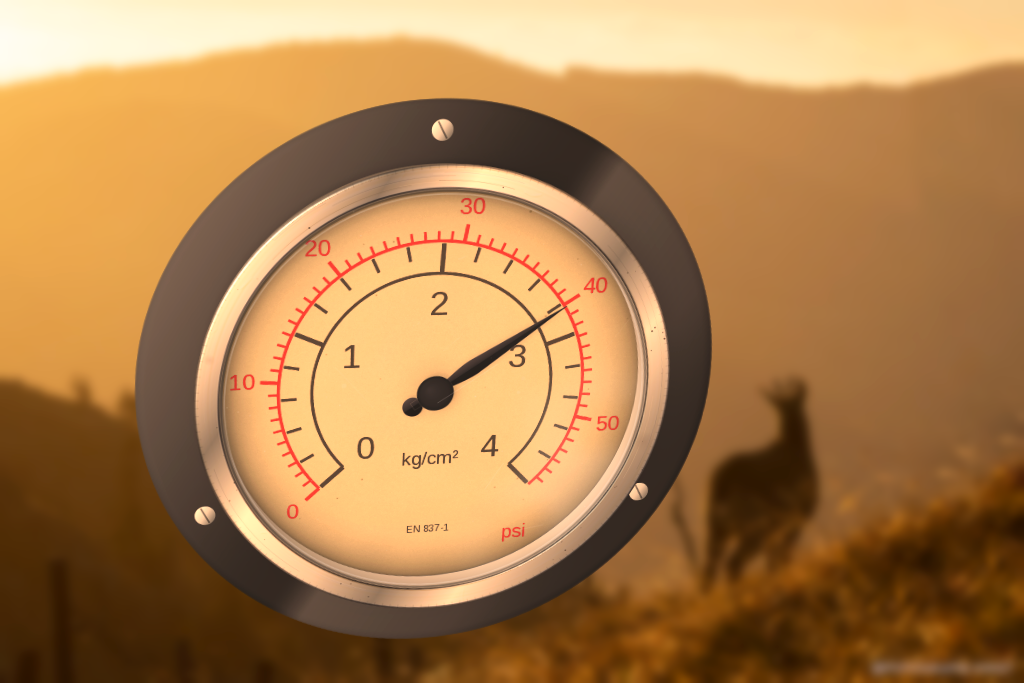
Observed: 2.8 kg/cm²
